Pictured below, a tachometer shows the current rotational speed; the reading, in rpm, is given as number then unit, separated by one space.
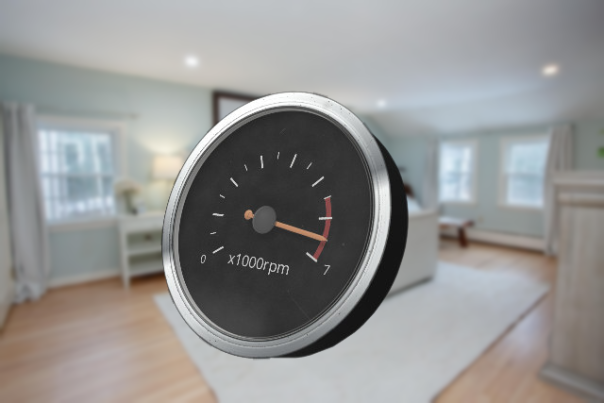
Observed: 6500 rpm
